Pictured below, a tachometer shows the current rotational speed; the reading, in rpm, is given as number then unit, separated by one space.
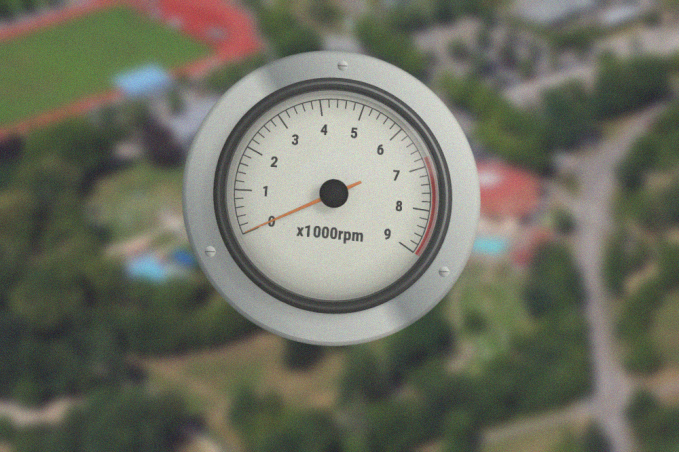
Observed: 0 rpm
